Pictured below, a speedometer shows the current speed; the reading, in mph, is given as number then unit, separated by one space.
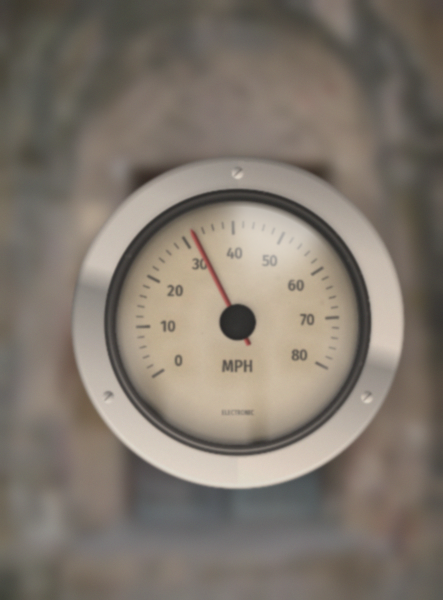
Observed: 32 mph
